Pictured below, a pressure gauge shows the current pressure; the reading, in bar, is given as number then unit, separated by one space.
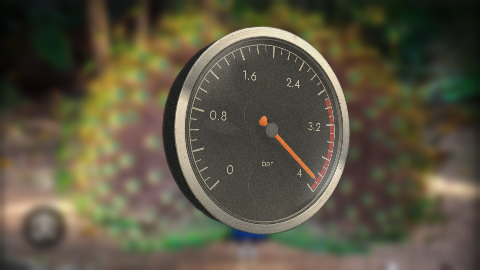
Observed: 3.9 bar
